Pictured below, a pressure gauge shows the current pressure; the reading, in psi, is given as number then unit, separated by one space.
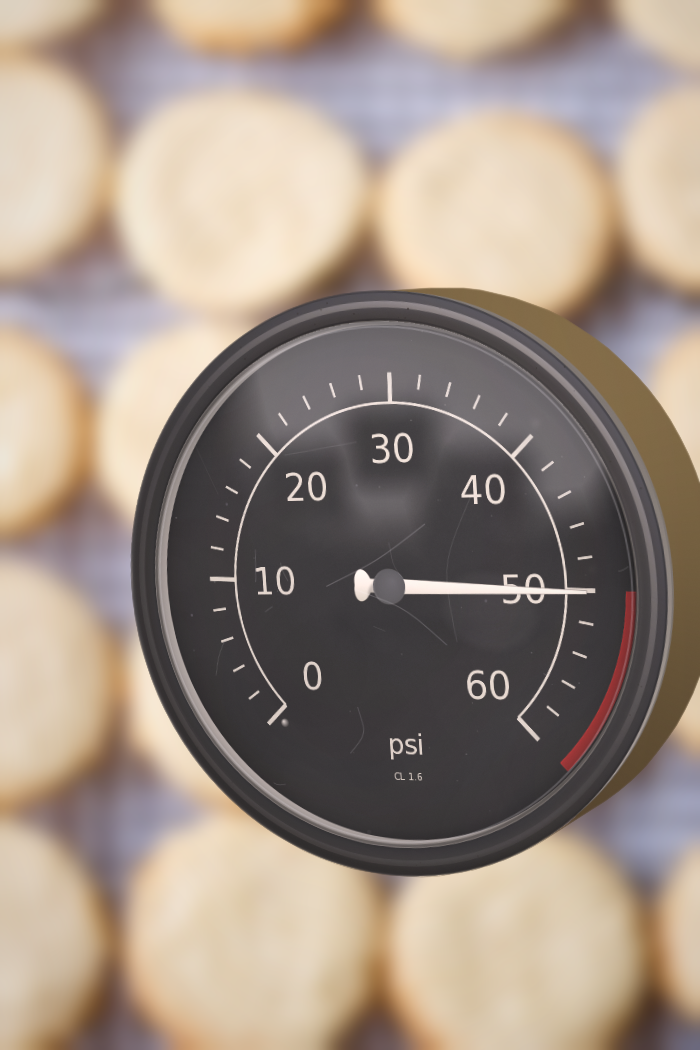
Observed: 50 psi
